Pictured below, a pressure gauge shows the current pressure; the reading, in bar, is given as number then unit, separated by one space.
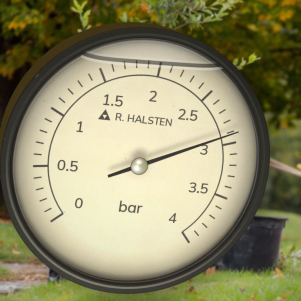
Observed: 2.9 bar
